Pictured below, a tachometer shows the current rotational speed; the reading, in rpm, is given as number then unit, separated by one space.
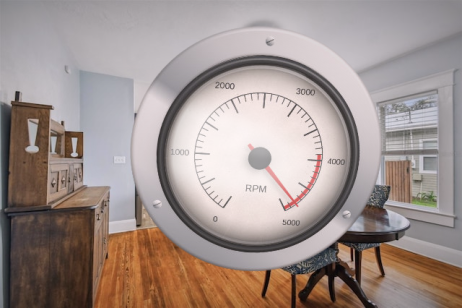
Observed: 4800 rpm
